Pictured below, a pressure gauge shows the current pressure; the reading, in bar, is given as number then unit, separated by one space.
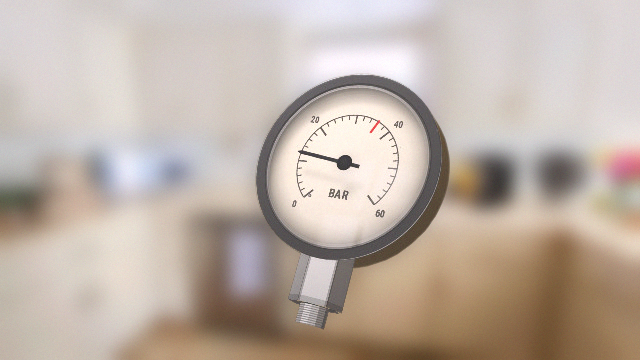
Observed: 12 bar
